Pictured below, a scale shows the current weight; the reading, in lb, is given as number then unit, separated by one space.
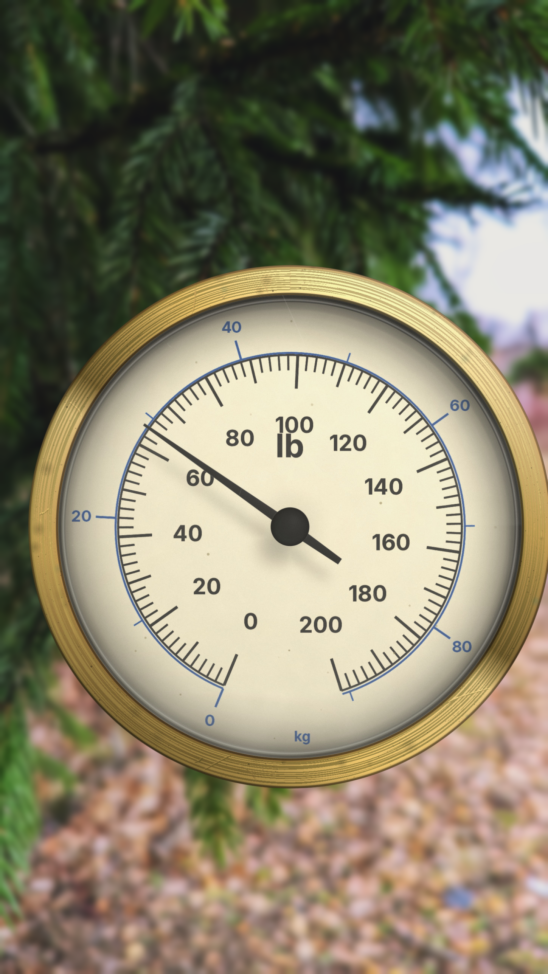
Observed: 64 lb
